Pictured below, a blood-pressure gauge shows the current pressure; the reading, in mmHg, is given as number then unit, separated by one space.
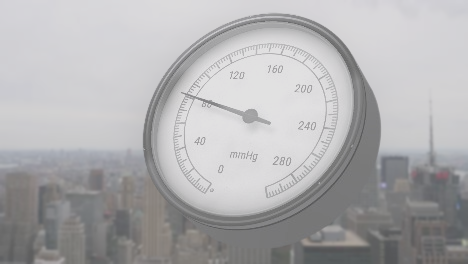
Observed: 80 mmHg
